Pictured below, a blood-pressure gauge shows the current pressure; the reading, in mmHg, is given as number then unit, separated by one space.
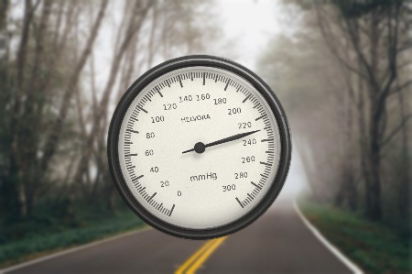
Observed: 230 mmHg
